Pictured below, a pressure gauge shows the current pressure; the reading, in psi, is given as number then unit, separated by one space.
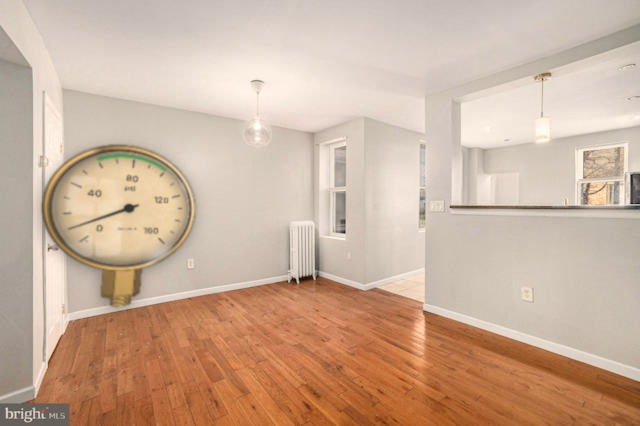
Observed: 10 psi
